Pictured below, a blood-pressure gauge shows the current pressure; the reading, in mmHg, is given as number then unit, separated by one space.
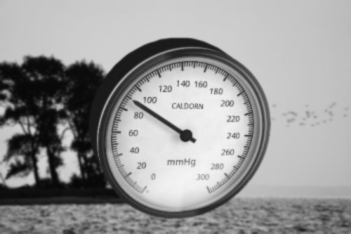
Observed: 90 mmHg
